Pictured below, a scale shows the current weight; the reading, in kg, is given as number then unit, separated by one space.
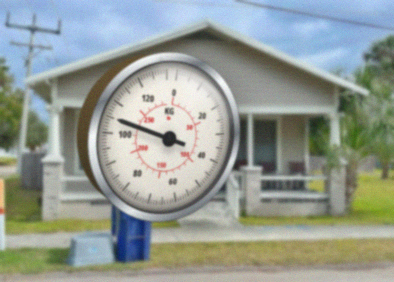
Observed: 105 kg
